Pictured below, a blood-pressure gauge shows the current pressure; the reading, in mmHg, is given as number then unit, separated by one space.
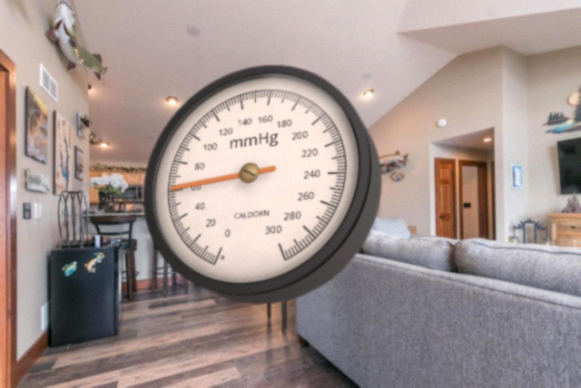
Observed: 60 mmHg
